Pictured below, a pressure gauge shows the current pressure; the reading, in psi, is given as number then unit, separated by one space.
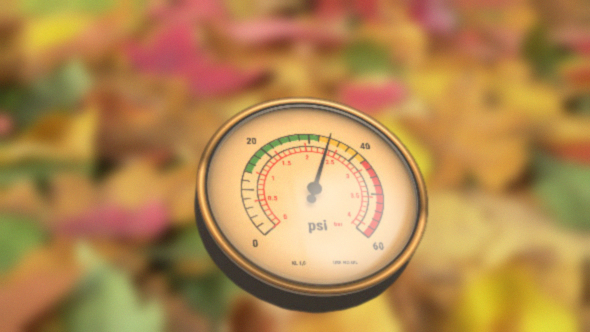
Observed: 34 psi
